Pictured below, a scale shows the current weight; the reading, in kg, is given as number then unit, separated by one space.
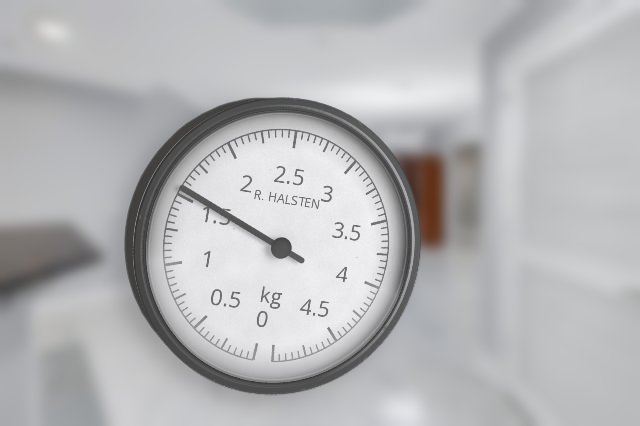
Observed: 1.55 kg
